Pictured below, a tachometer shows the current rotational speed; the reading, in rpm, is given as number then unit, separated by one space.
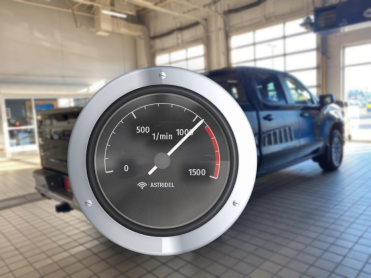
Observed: 1050 rpm
